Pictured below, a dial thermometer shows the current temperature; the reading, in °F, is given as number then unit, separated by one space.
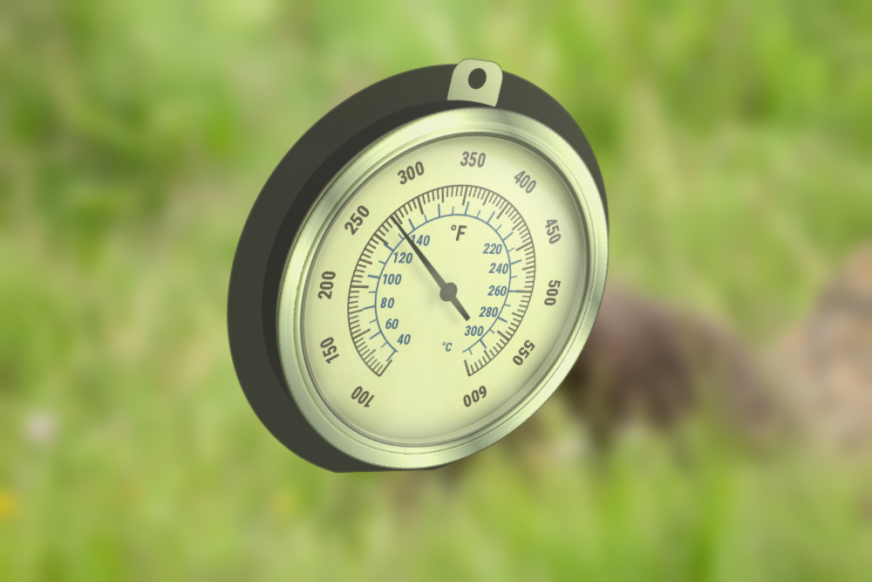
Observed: 270 °F
